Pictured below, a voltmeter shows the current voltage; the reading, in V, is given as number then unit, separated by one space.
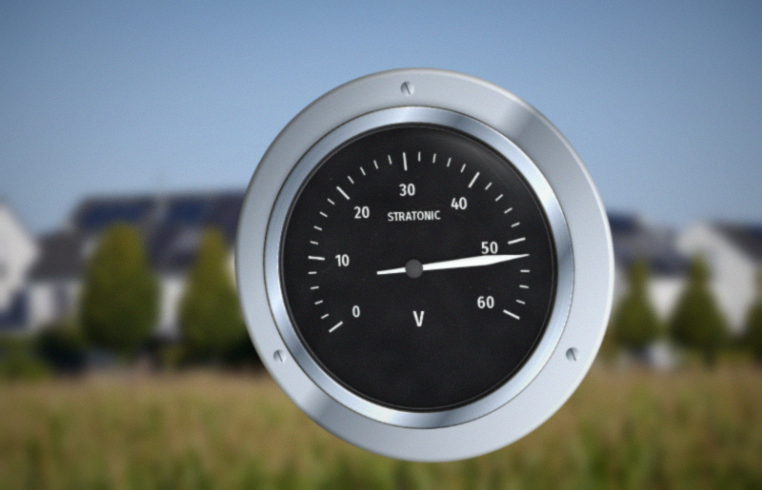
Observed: 52 V
